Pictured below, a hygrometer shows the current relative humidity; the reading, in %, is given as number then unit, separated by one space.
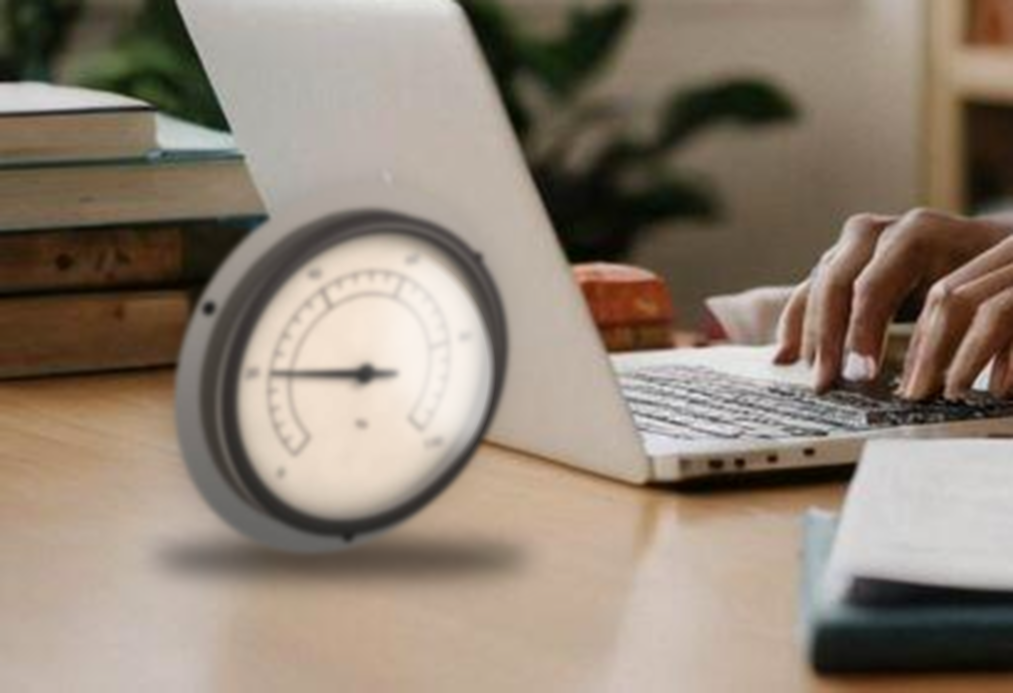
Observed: 20 %
